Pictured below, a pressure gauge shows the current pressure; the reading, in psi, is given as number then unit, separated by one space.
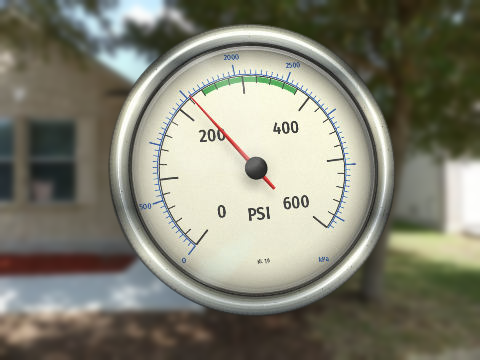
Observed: 220 psi
